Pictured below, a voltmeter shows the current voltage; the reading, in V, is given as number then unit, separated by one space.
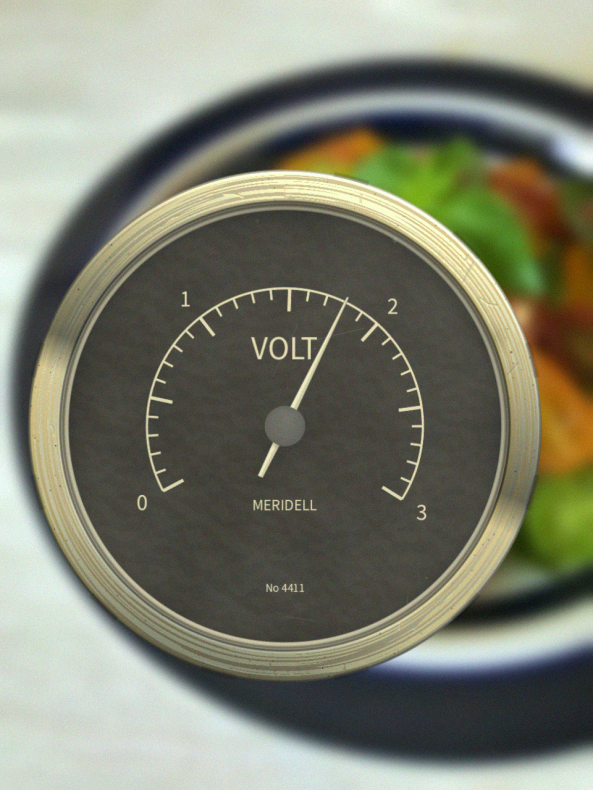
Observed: 1.8 V
